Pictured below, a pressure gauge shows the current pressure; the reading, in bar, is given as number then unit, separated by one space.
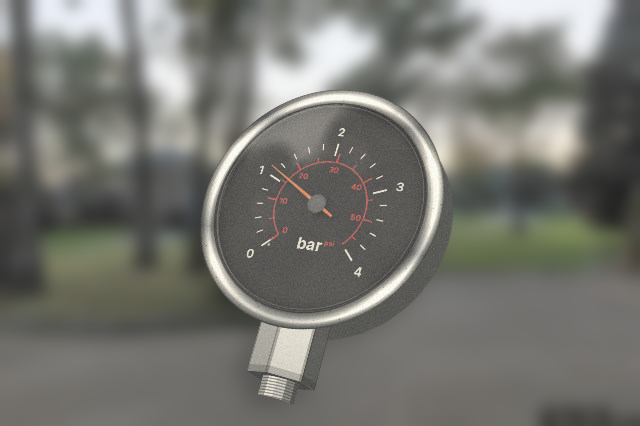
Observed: 1.1 bar
